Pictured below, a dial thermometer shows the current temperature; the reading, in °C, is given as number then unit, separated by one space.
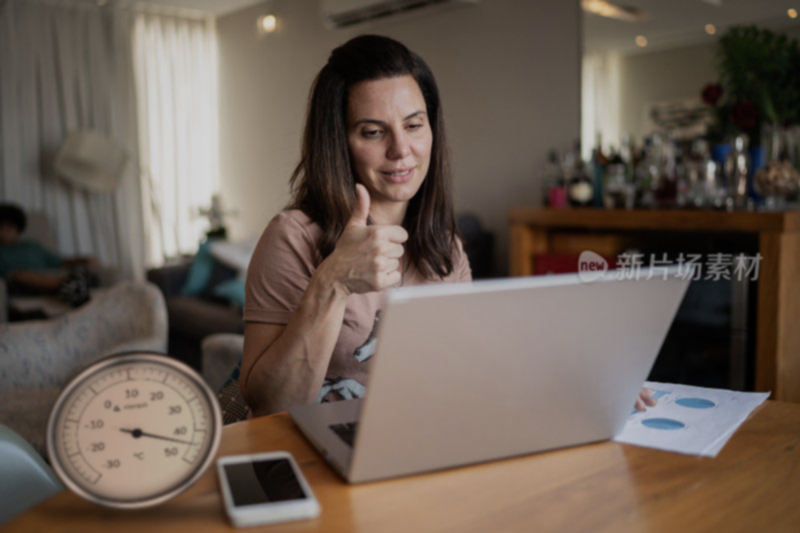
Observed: 44 °C
